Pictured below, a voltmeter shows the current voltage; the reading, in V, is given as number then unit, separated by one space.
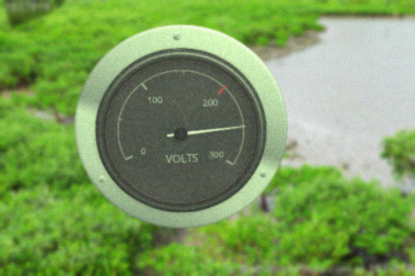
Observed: 250 V
